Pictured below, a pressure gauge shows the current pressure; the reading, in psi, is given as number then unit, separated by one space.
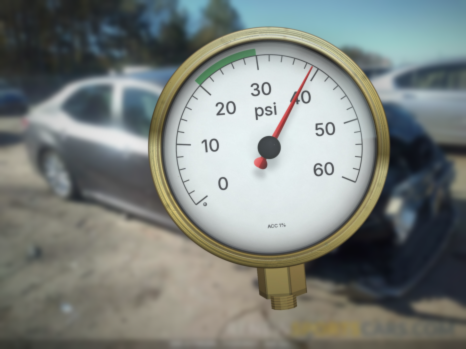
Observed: 39 psi
